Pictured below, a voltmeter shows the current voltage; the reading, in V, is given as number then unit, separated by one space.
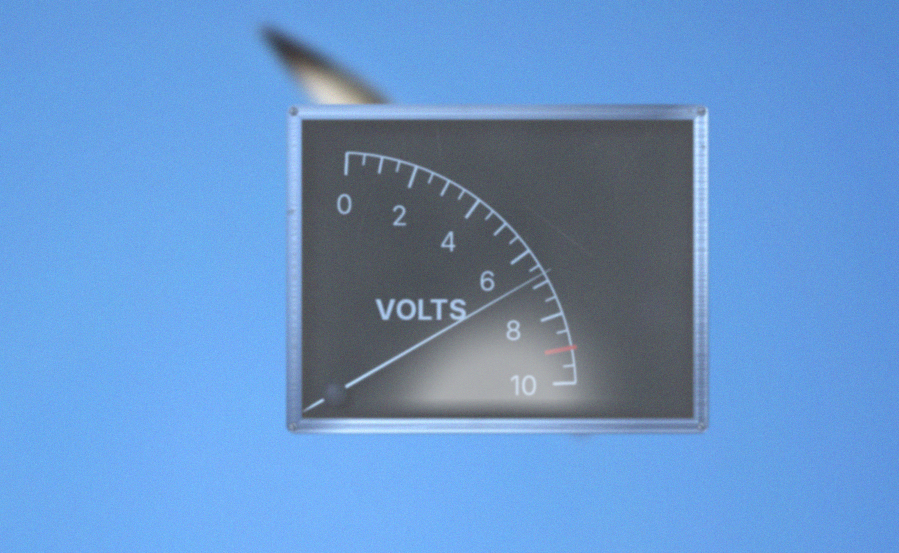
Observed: 6.75 V
